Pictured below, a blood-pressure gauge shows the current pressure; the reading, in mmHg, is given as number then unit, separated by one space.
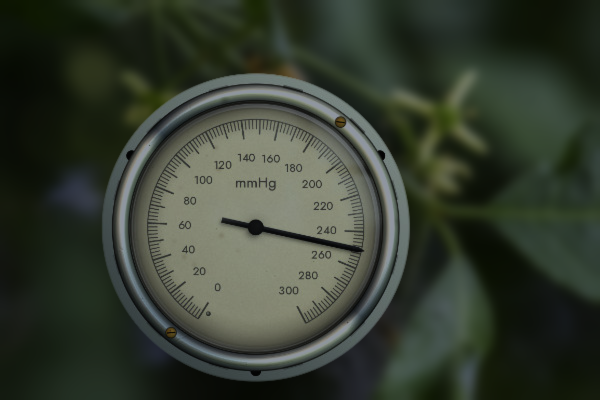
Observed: 250 mmHg
